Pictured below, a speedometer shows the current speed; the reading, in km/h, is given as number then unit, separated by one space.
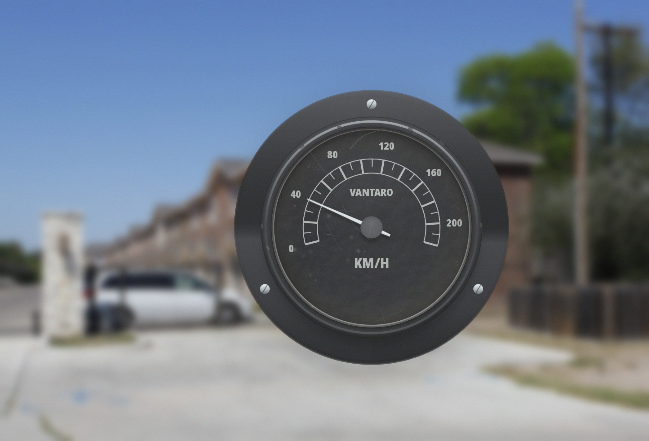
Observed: 40 km/h
